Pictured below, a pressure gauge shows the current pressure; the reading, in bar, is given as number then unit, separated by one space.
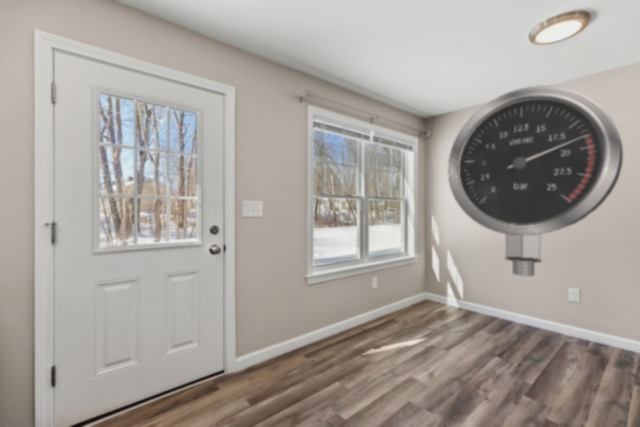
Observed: 19 bar
